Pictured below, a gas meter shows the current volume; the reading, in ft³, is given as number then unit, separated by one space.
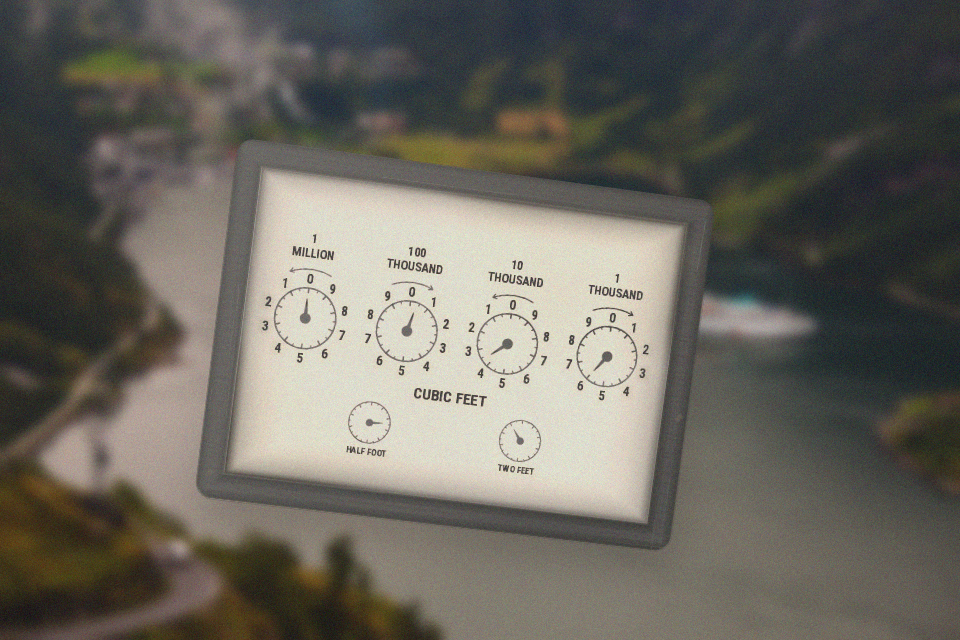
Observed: 3600 ft³
